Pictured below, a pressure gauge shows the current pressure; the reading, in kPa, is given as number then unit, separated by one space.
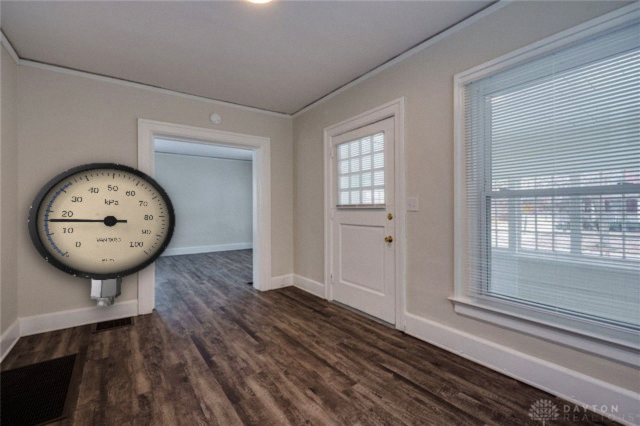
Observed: 16 kPa
